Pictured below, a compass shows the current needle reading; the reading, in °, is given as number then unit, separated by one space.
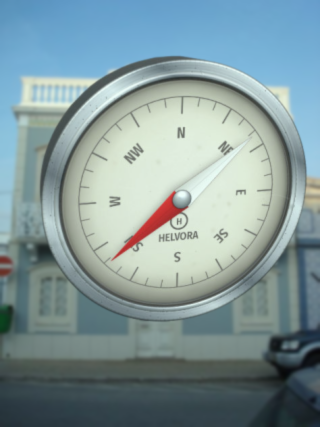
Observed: 230 °
